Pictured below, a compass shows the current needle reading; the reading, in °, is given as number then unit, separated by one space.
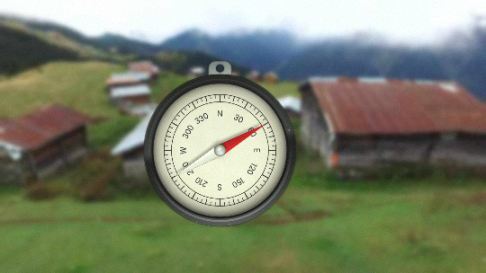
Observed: 60 °
